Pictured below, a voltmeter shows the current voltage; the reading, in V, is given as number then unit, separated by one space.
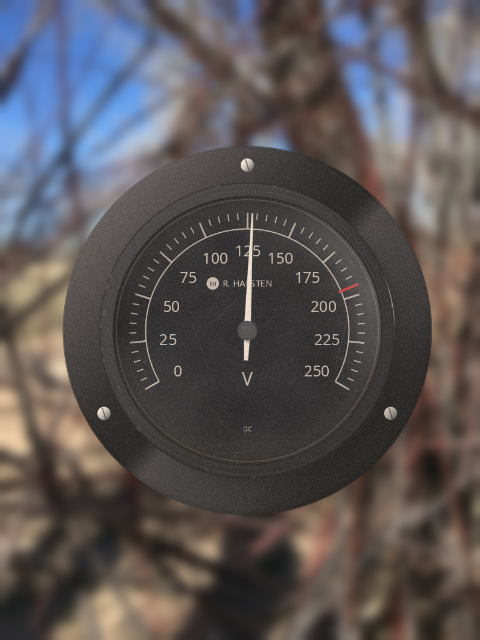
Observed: 127.5 V
